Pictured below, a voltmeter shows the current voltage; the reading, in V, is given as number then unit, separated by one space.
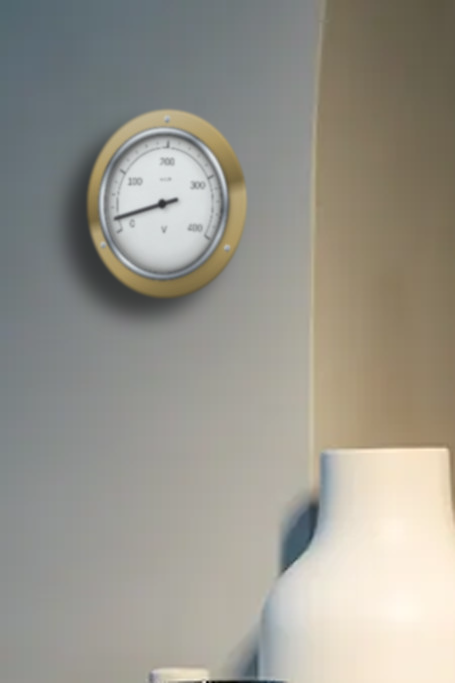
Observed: 20 V
